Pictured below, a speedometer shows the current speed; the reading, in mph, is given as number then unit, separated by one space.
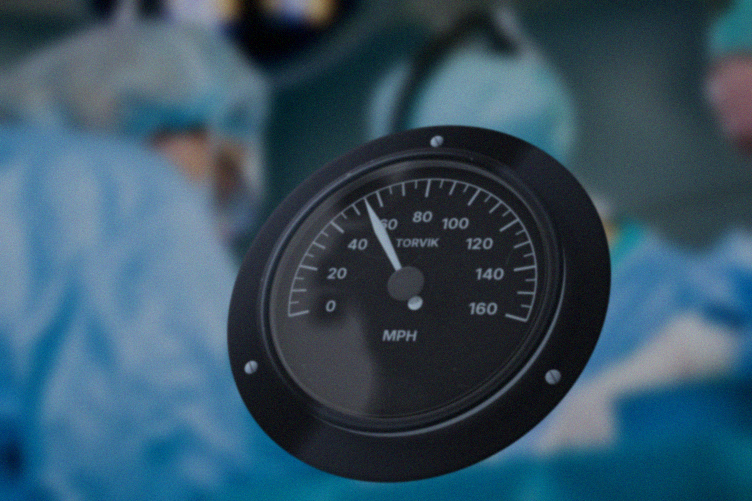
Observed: 55 mph
